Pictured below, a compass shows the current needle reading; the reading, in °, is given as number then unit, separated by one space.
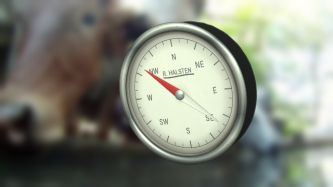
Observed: 310 °
